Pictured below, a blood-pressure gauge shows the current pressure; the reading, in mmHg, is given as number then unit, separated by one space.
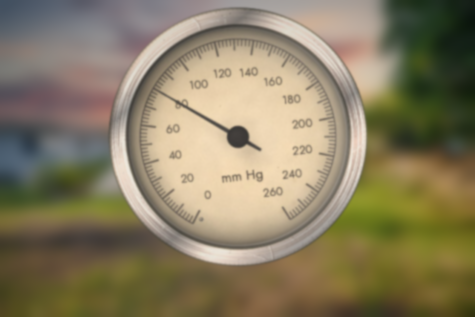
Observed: 80 mmHg
